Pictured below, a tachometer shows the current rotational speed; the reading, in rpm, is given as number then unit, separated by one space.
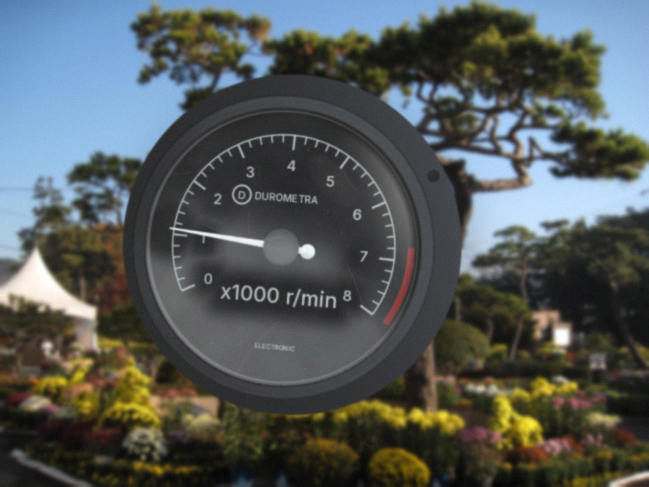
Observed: 1100 rpm
